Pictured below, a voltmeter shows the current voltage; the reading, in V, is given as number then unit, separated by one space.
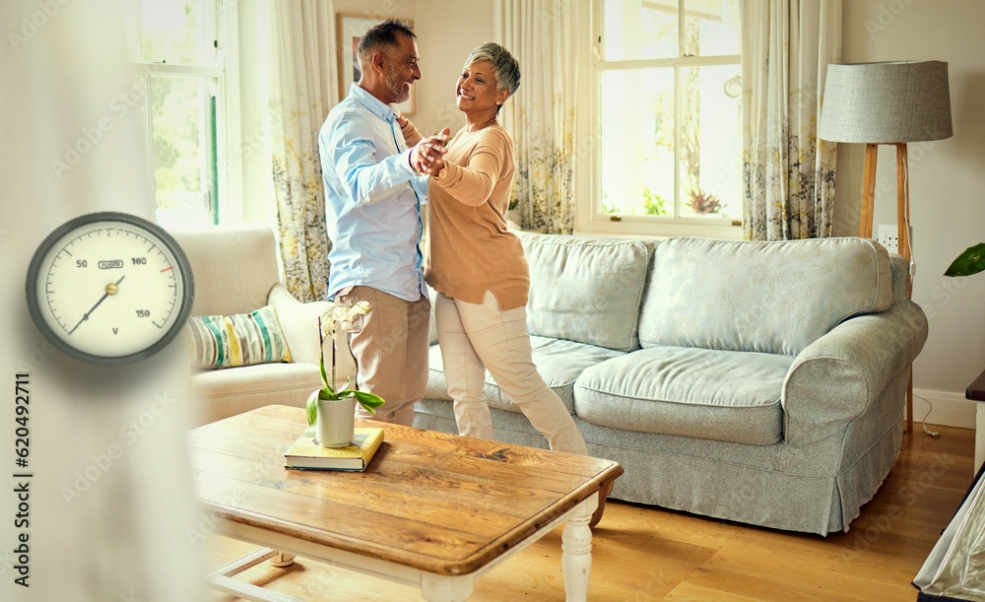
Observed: 0 V
